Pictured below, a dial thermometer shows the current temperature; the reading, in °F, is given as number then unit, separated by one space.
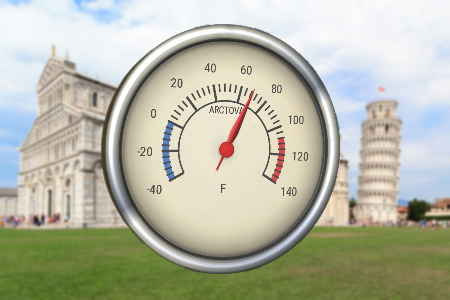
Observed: 68 °F
